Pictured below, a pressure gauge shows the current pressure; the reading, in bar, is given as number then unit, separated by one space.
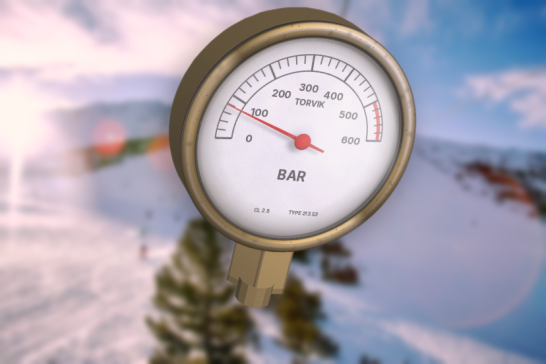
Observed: 80 bar
